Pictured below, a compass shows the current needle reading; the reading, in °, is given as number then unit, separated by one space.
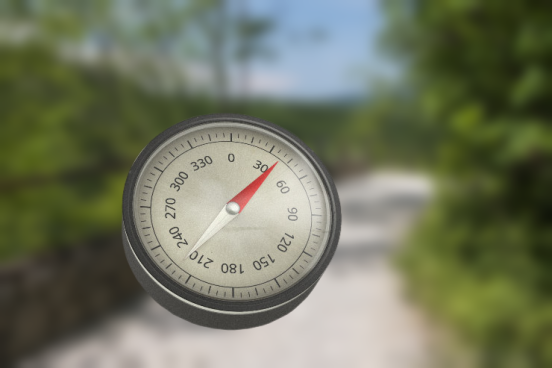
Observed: 40 °
